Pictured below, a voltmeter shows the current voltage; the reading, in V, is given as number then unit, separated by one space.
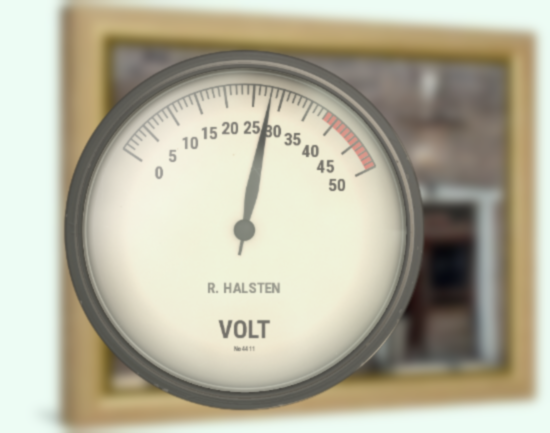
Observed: 28 V
